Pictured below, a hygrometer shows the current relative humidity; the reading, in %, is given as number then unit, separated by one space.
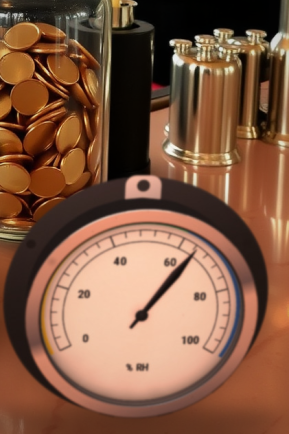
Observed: 64 %
